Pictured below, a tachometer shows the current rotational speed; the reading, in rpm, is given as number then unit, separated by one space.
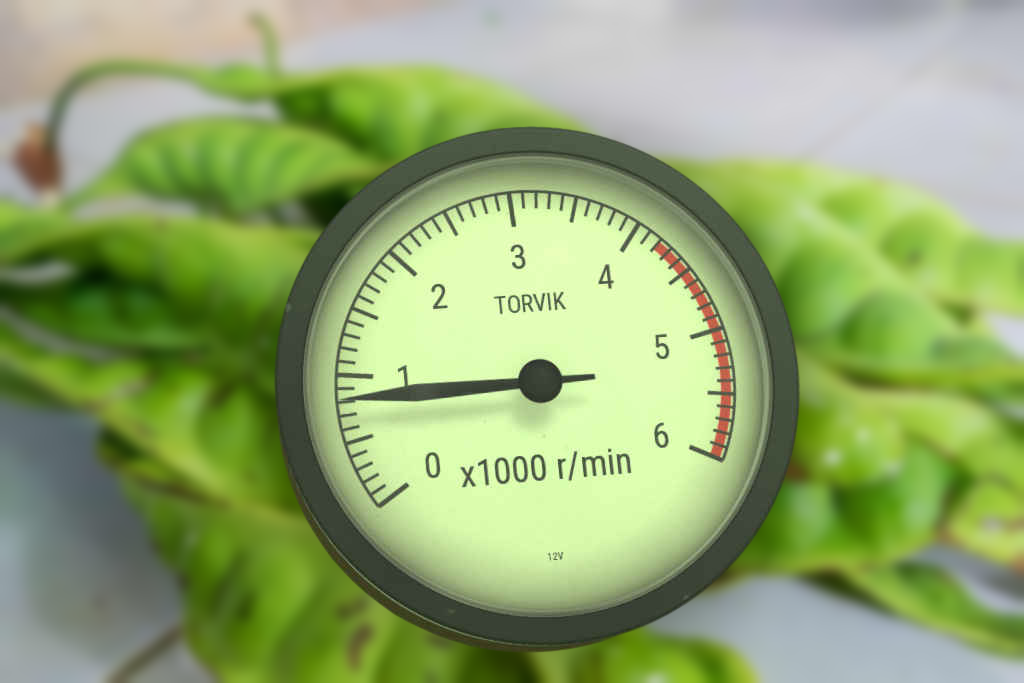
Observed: 800 rpm
